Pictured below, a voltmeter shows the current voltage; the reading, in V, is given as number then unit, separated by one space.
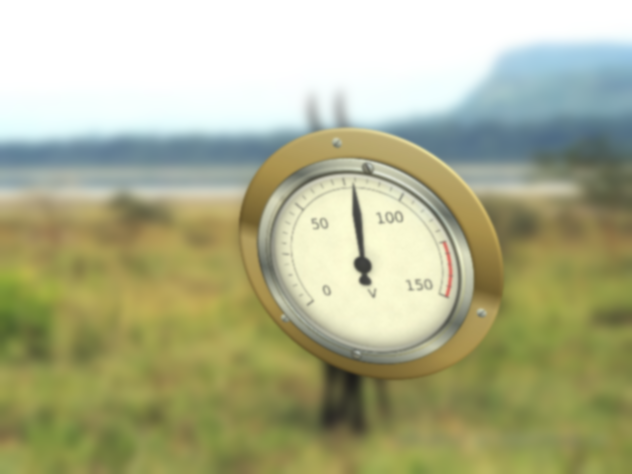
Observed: 80 V
